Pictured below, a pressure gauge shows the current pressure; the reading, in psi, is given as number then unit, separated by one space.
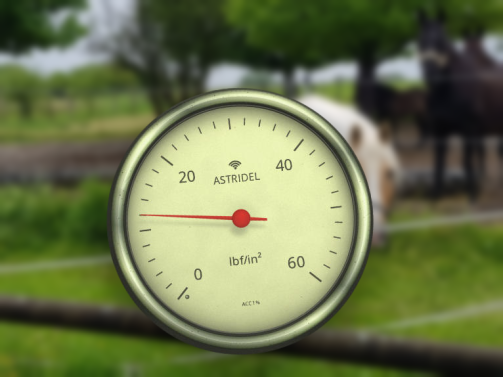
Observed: 12 psi
